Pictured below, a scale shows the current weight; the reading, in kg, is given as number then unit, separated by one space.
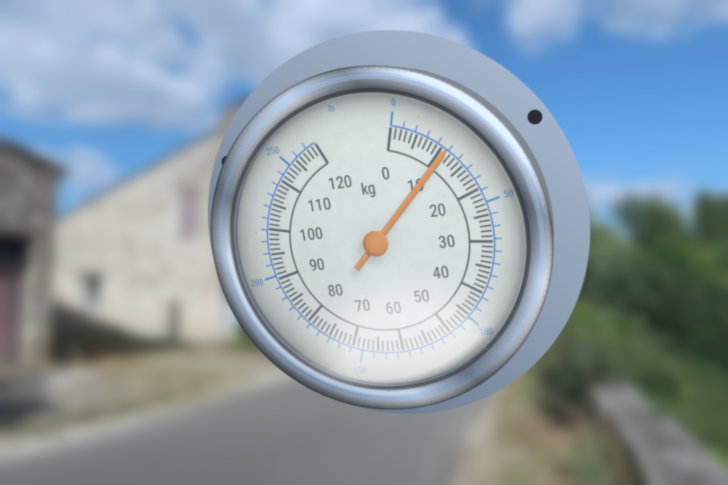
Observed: 11 kg
